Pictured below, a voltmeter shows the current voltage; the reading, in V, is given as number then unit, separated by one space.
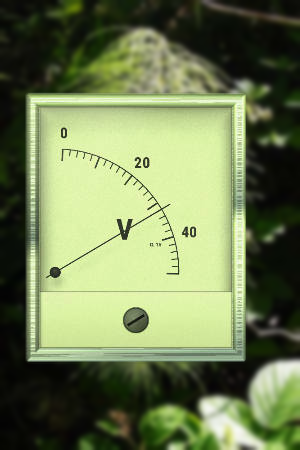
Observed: 32 V
